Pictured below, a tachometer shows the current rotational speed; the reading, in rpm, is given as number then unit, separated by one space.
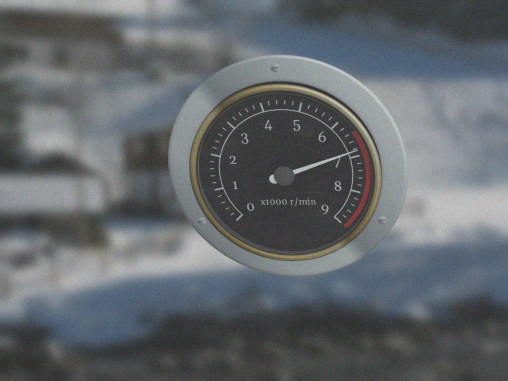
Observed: 6800 rpm
